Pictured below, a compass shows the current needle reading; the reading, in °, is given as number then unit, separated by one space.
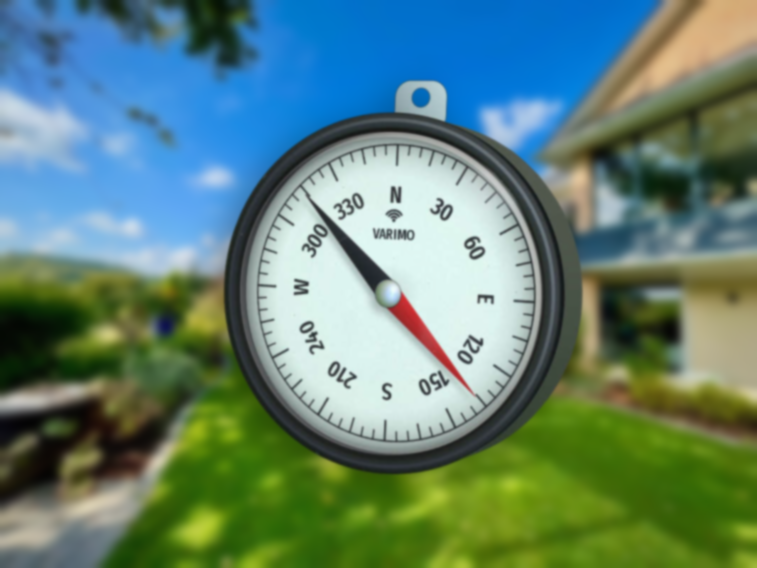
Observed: 135 °
